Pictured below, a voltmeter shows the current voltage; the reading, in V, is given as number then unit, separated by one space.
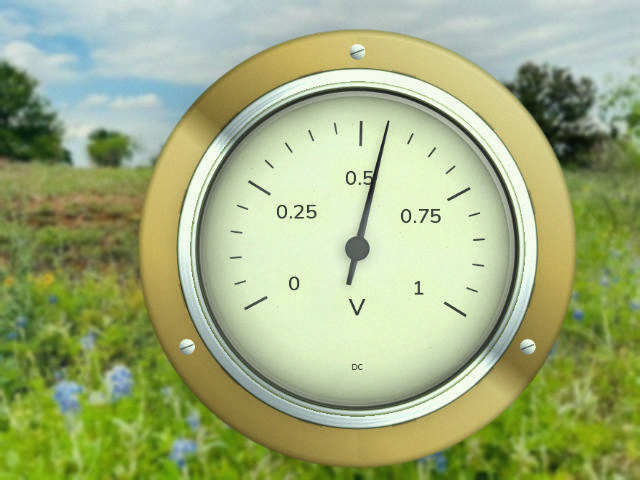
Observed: 0.55 V
